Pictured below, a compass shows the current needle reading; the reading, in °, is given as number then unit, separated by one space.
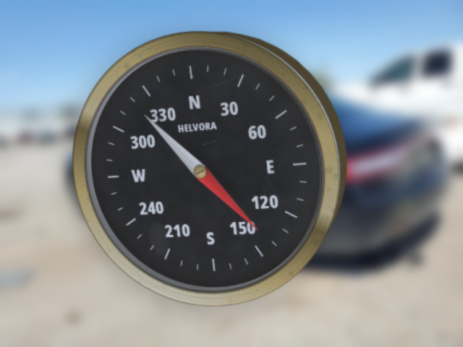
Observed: 140 °
